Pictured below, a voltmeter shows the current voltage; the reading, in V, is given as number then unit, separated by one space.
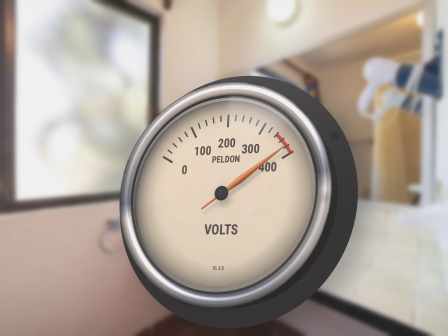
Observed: 380 V
